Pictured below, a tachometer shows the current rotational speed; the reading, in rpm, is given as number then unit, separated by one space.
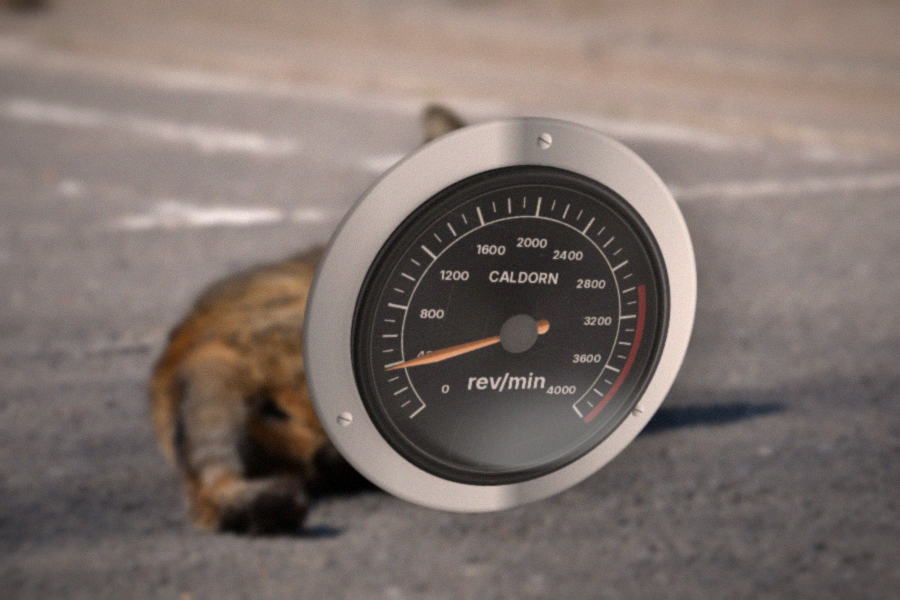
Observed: 400 rpm
